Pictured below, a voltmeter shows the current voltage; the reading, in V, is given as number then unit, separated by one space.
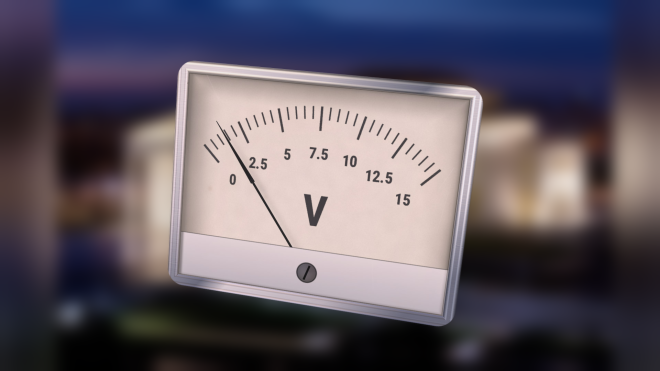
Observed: 1.5 V
